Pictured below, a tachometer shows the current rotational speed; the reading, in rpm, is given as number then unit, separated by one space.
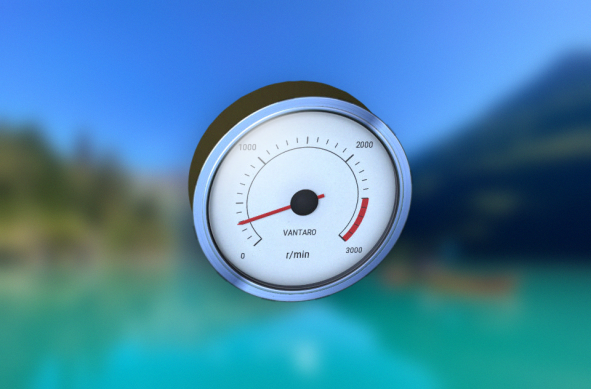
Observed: 300 rpm
